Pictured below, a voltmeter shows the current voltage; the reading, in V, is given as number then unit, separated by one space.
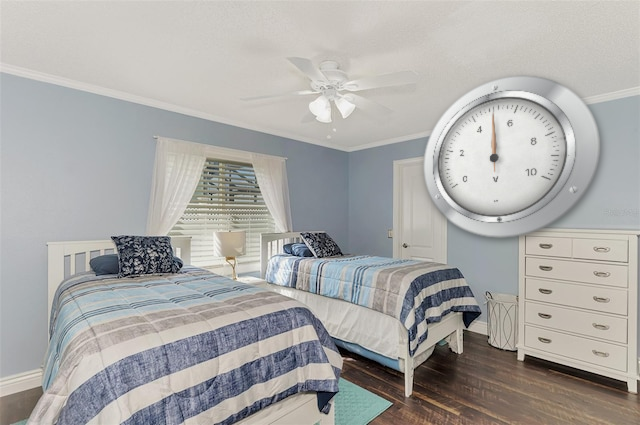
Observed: 5 V
